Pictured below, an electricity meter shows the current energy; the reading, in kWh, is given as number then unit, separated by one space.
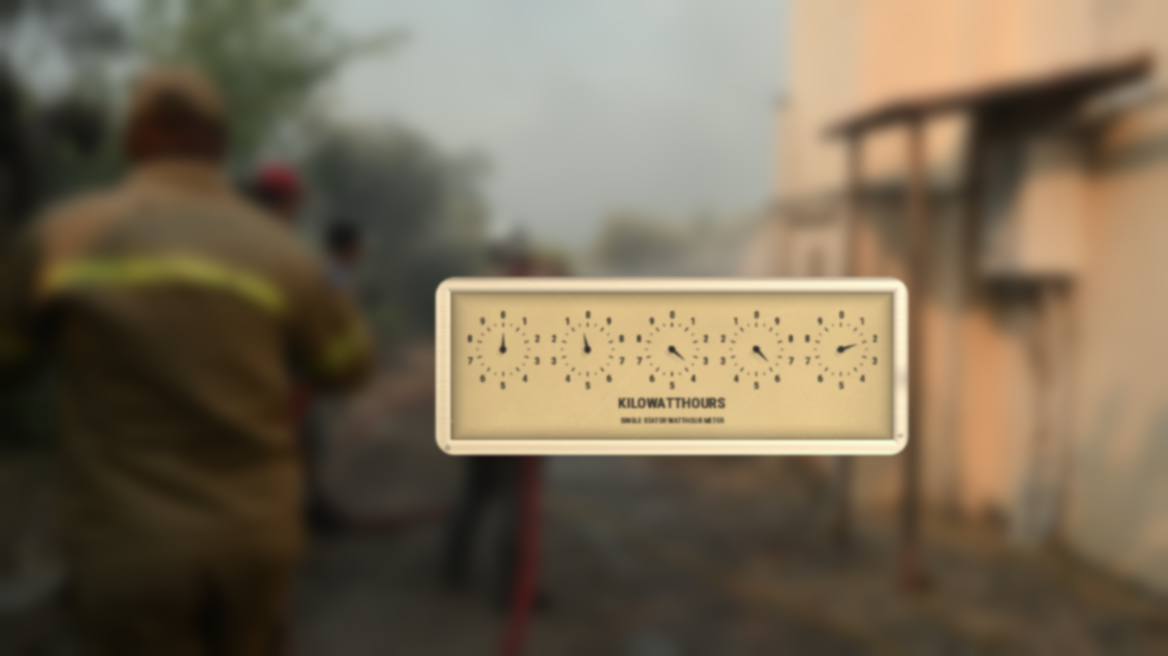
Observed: 362 kWh
